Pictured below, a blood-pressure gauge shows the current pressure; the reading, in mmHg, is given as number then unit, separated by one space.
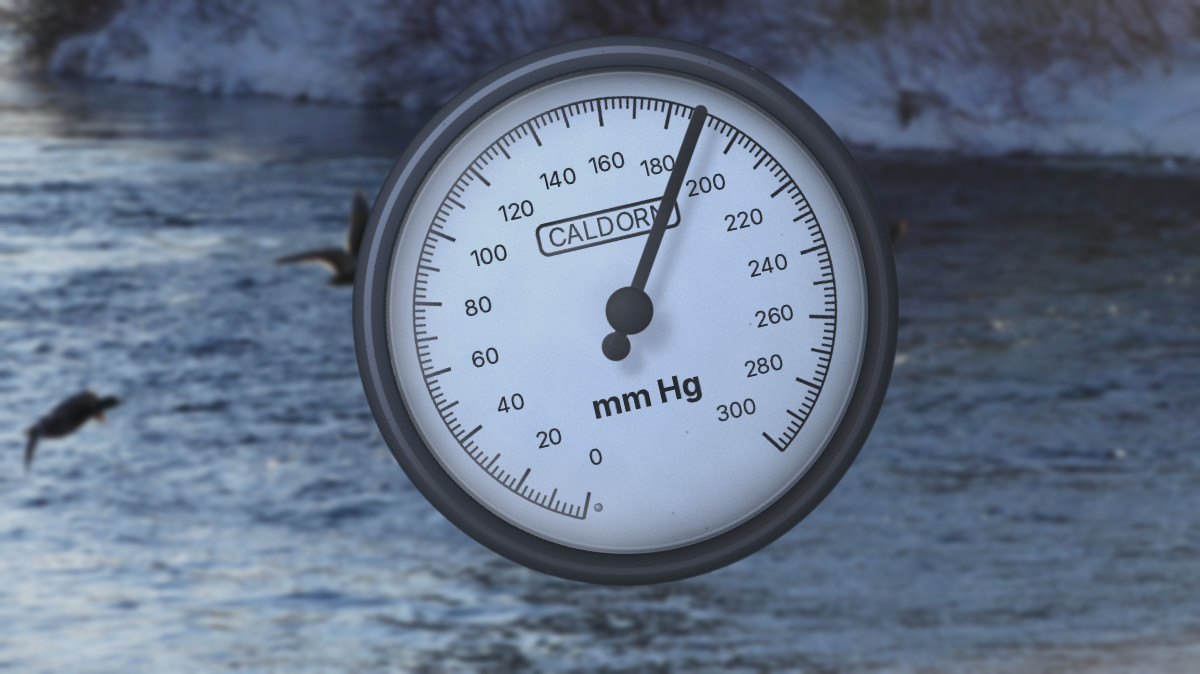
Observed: 188 mmHg
